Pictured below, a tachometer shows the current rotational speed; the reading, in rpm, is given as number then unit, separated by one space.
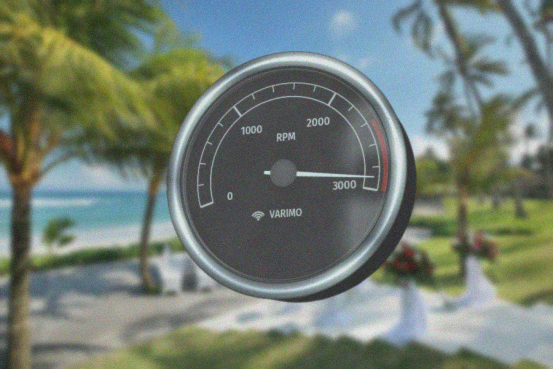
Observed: 2900 rpm
